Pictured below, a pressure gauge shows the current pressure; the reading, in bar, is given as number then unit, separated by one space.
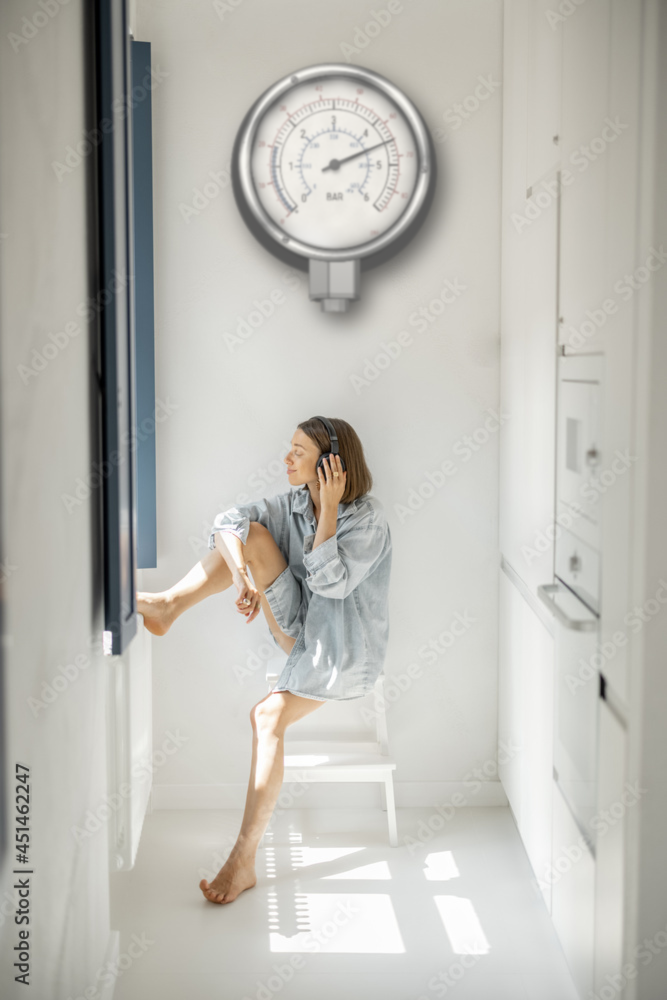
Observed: 4.5 bar
